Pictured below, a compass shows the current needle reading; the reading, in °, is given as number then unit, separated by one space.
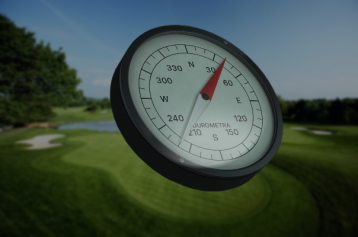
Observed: 40 °
